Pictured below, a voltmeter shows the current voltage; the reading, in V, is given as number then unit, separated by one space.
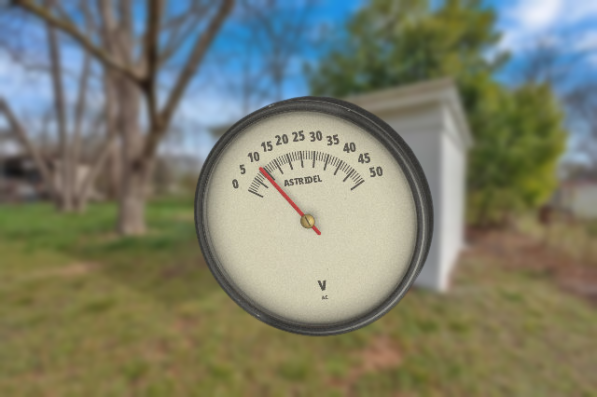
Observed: 10 V
